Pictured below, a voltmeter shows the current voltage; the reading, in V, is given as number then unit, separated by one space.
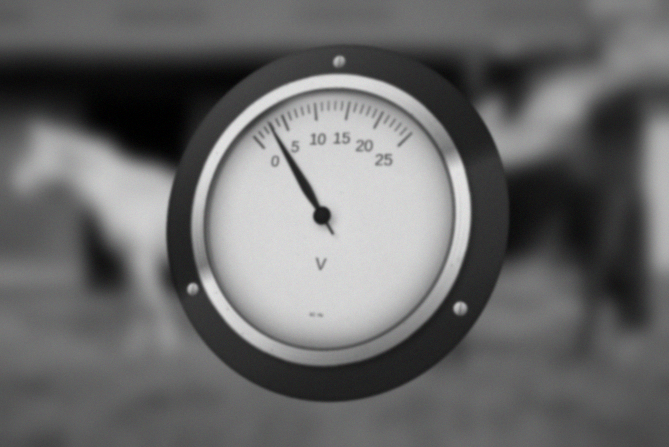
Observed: 3 V
